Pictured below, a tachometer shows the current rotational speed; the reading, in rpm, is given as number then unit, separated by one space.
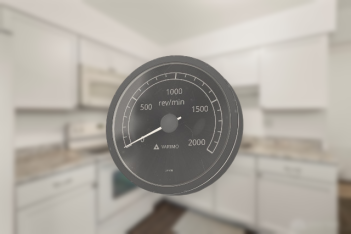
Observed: 0 rpm
